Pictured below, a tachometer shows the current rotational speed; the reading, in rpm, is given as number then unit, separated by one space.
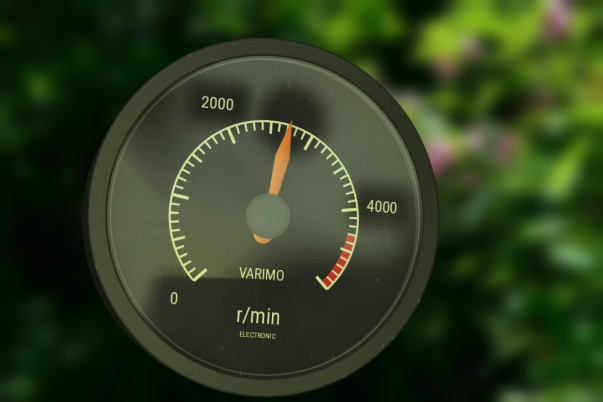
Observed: 2700 rpm
